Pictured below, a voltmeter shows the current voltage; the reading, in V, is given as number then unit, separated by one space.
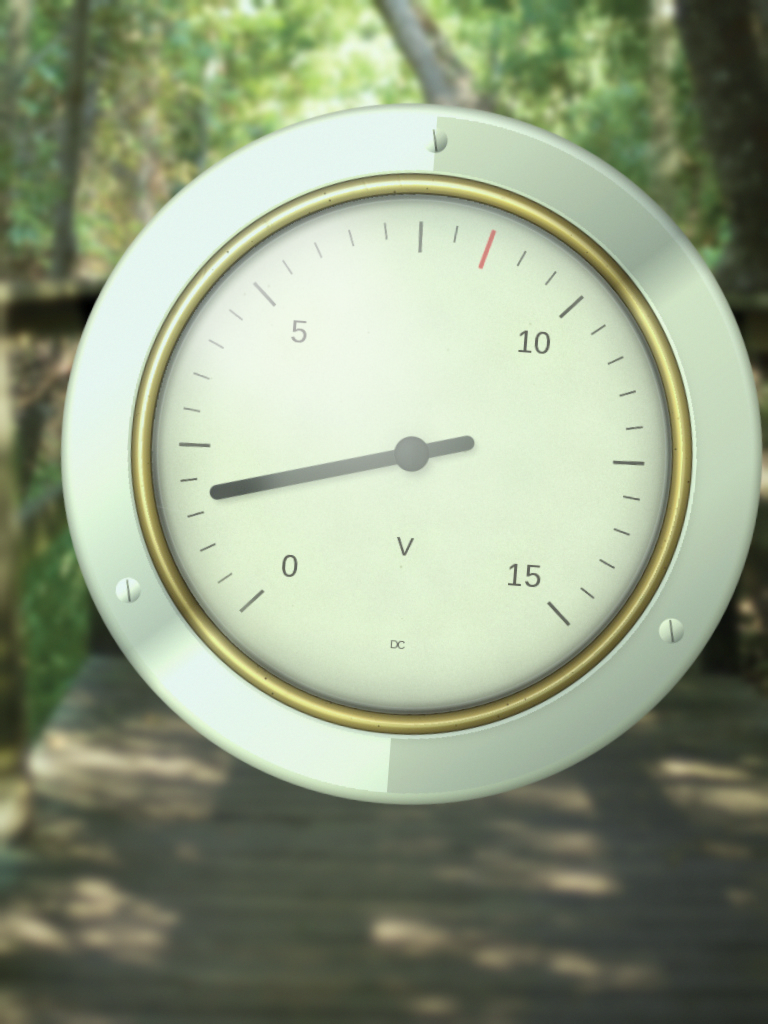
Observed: 1.75 V
